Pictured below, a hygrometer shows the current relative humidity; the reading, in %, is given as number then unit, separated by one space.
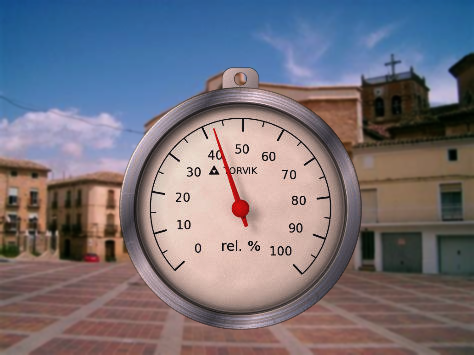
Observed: 42.5 %
